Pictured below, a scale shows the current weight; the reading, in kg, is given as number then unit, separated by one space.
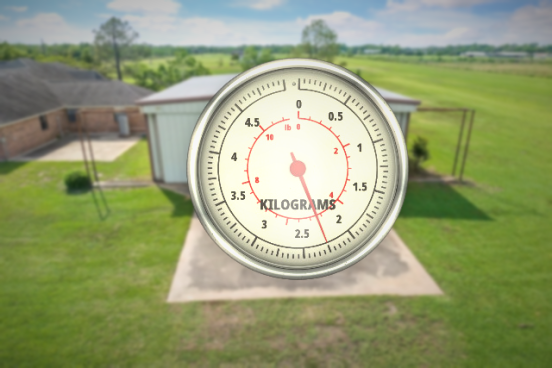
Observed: 2.25 kg
